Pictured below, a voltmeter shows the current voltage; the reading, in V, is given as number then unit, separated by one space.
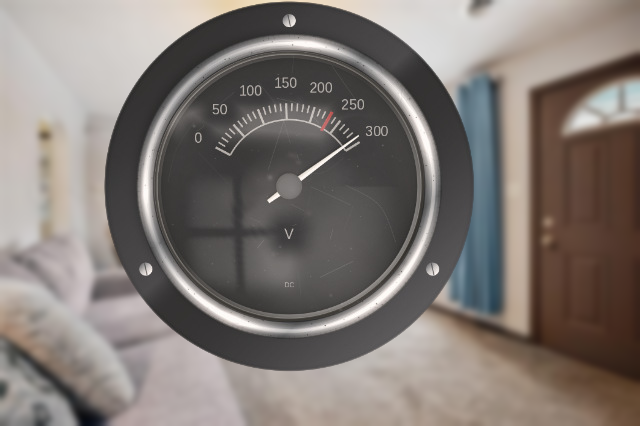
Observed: 290 V
